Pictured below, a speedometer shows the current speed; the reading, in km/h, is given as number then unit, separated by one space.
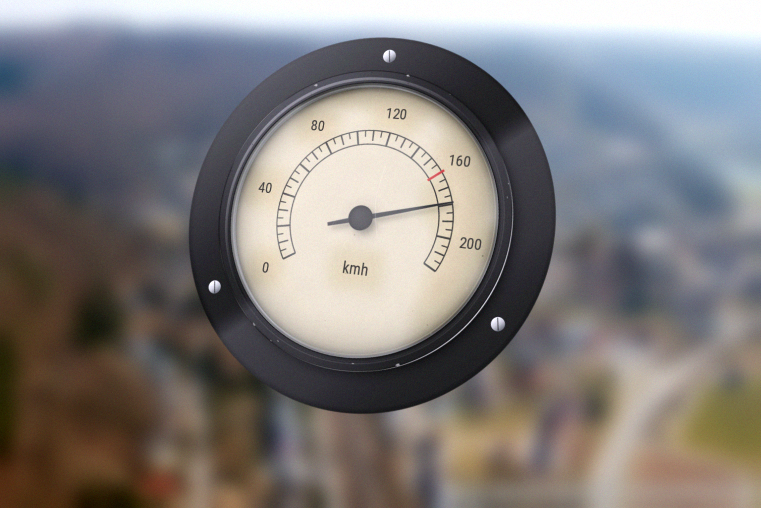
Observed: 180 km/h
